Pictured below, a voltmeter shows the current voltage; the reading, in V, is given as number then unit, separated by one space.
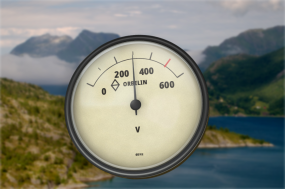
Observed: 300 V
